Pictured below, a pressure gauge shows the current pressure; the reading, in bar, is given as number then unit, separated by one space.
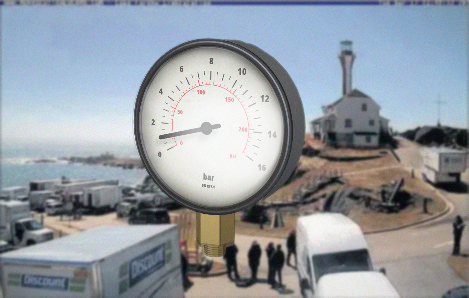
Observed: 1 bar
